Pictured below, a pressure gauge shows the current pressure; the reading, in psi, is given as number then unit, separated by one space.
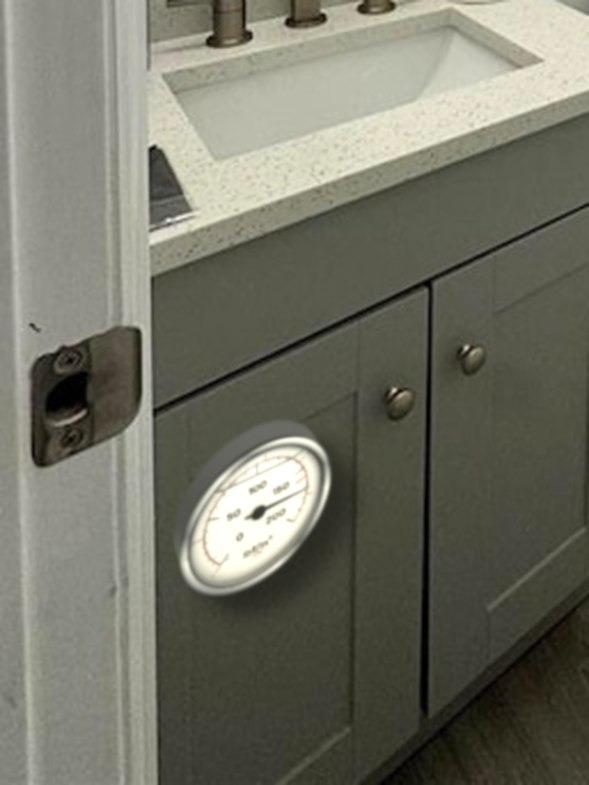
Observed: 170 psi
